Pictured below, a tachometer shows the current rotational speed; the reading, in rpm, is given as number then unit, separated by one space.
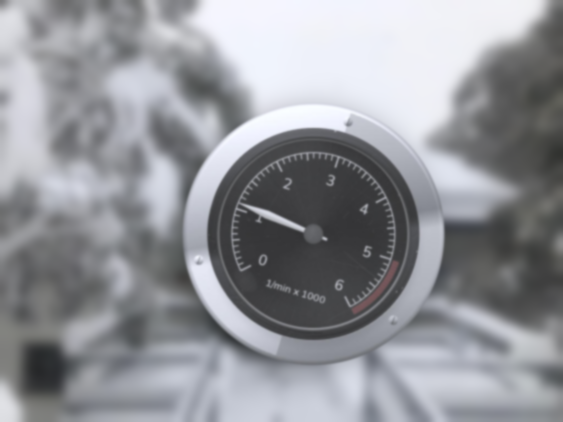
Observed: 1100 rpm
